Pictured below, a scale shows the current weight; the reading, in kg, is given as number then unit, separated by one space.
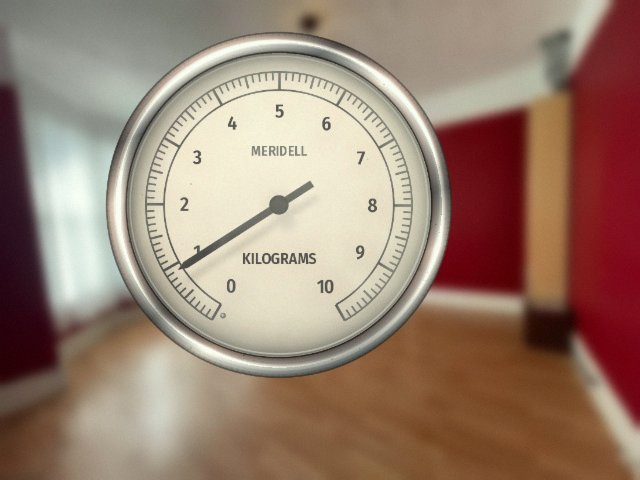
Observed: 0.9 kg
